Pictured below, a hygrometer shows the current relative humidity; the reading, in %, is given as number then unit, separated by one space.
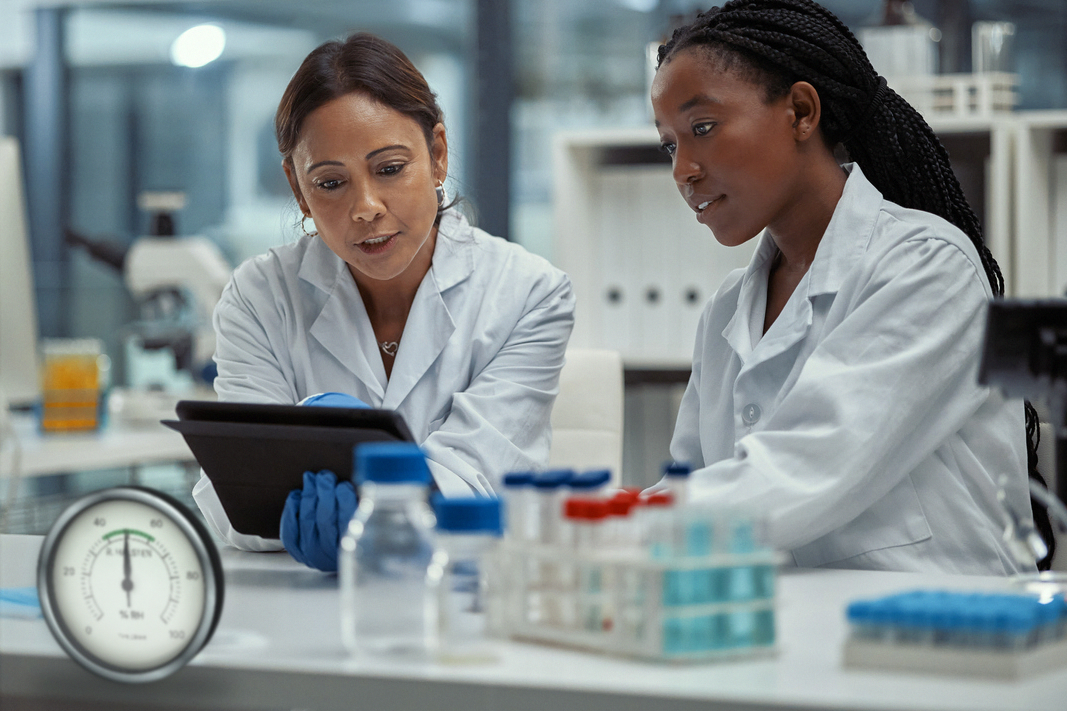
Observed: 50 %
